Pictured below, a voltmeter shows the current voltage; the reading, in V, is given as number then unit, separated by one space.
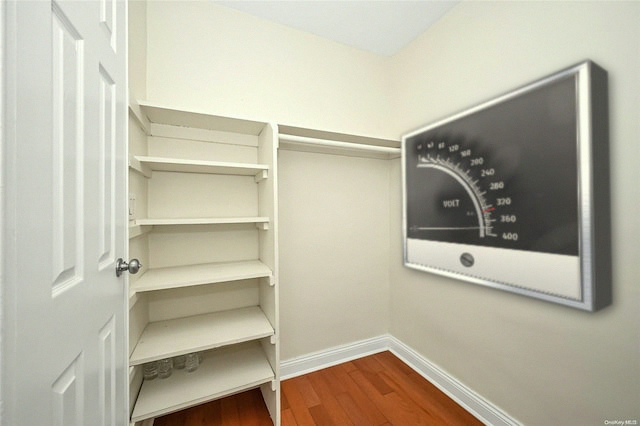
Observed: 380 V
